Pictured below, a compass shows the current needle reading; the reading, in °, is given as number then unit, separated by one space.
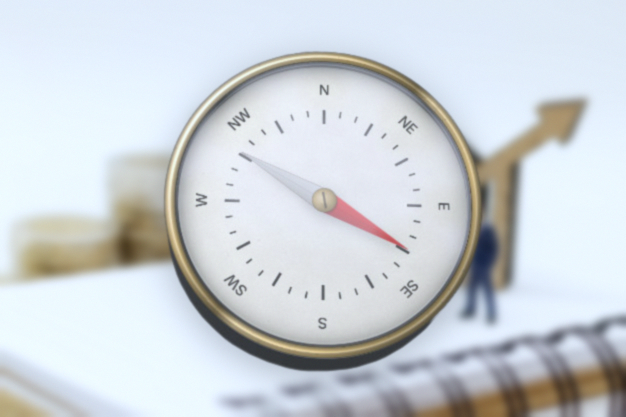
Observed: 120 °
